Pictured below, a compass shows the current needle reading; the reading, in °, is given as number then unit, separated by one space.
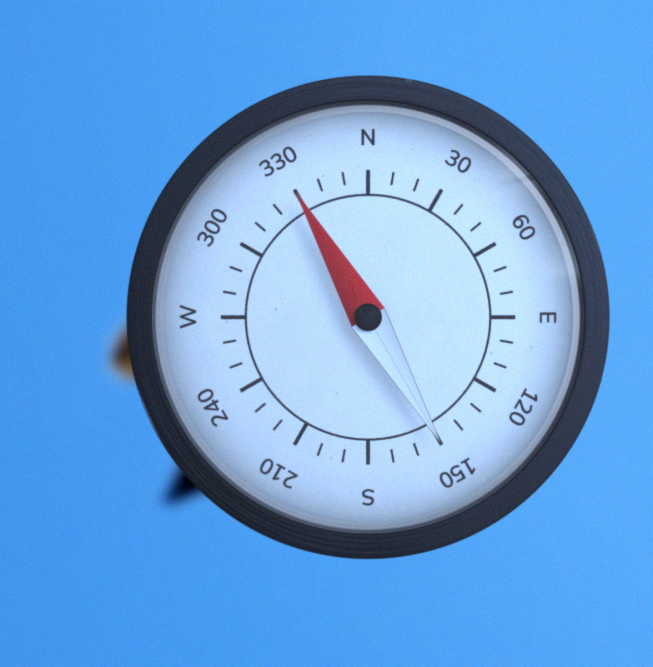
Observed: 330 °
